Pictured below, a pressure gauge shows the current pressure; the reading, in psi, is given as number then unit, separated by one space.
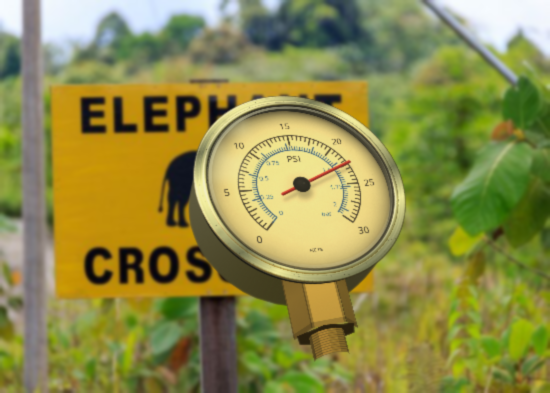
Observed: 22.5 psi
